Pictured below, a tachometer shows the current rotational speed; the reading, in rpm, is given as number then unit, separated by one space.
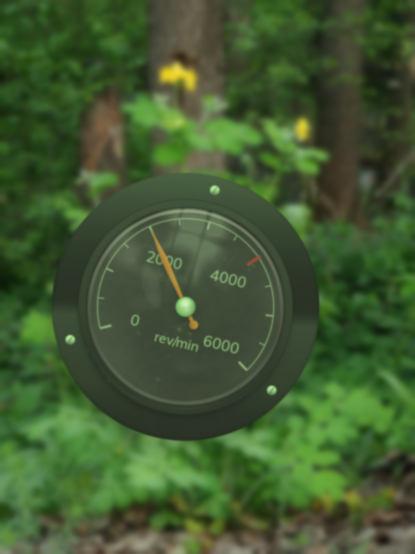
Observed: 2000 rpm
